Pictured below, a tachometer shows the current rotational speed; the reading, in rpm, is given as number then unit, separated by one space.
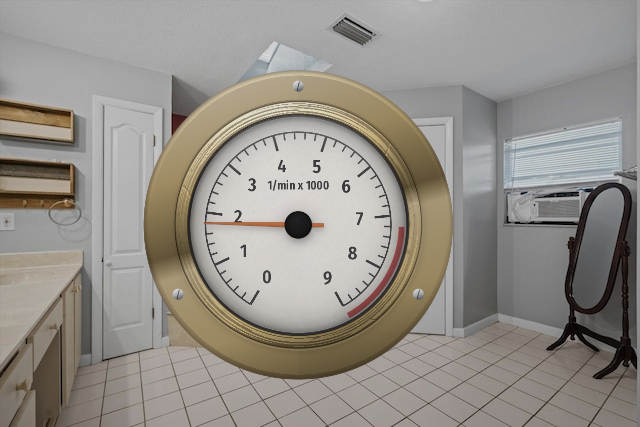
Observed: 1800 rpm
